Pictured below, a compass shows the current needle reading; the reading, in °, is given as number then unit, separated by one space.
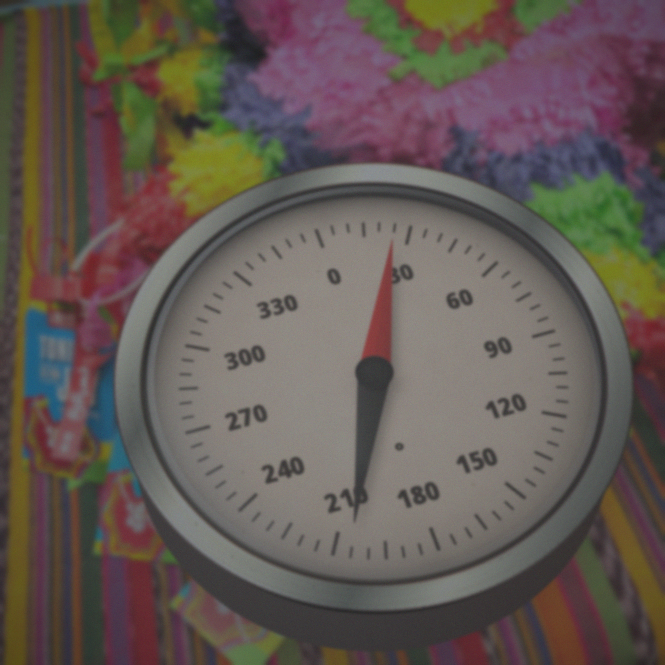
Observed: 25 °
